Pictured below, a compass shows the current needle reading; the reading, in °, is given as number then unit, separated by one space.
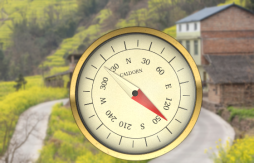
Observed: 142.5 °
